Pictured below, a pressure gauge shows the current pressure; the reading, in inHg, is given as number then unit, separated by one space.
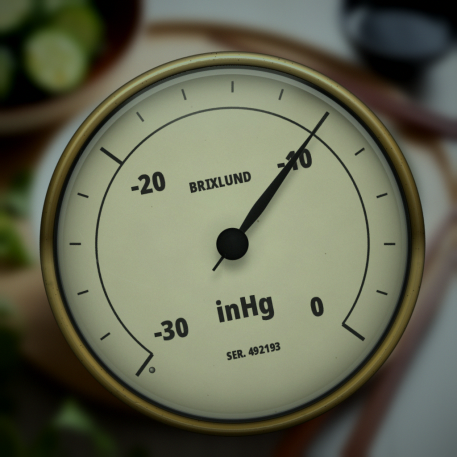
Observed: -10 inHg
